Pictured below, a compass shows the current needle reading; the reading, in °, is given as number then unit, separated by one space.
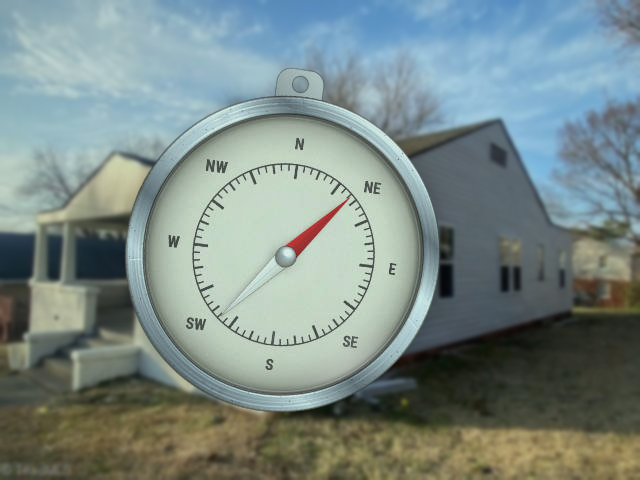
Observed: 40 °
